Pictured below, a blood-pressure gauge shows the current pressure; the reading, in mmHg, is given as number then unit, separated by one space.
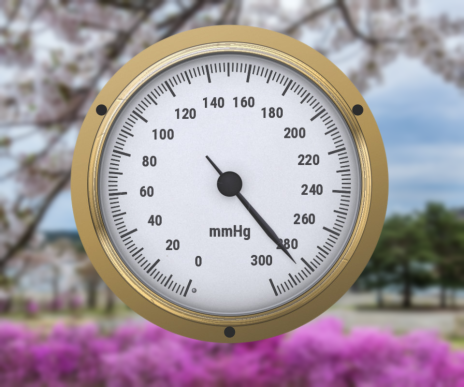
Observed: 284 mmHg
